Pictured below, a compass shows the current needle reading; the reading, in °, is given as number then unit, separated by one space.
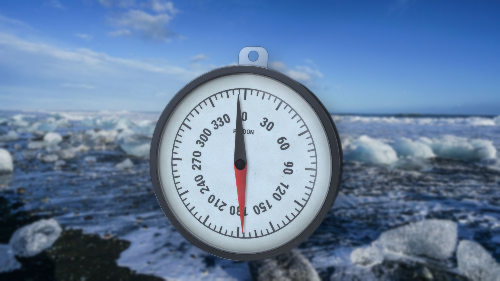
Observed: 175 °
